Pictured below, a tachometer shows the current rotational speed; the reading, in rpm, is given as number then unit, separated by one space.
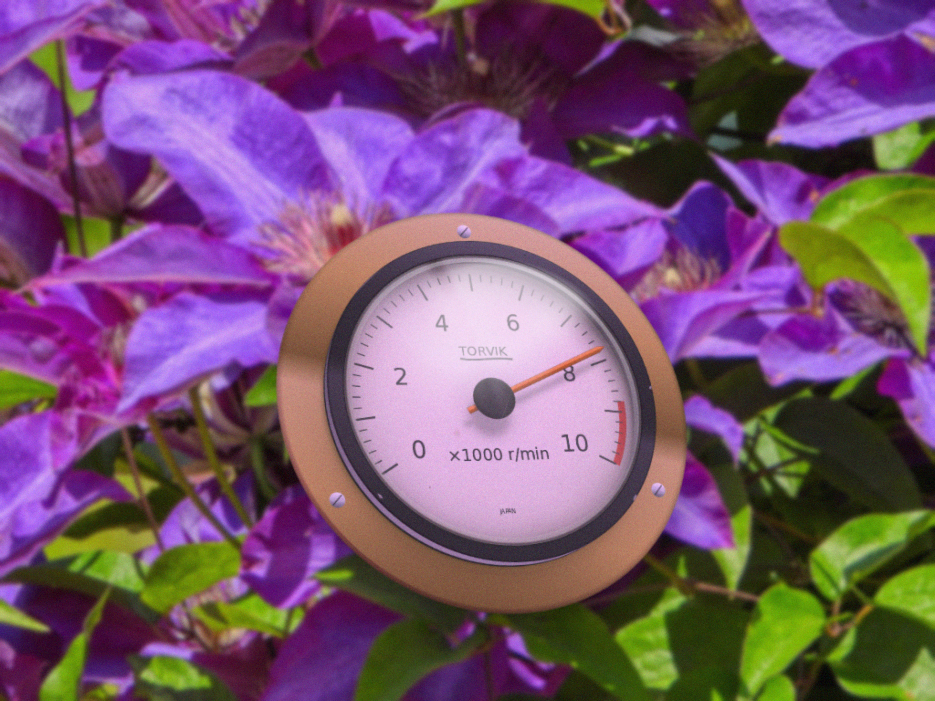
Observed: 7800 rpm
